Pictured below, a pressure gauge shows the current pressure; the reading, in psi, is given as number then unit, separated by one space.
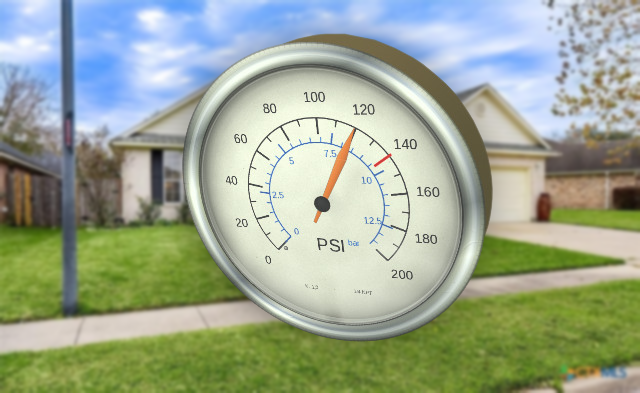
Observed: 120 psi
